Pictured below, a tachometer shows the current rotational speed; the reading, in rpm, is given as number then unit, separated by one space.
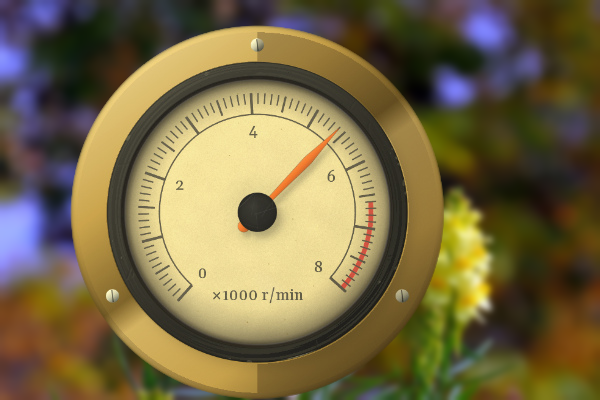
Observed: 5400 rpm
